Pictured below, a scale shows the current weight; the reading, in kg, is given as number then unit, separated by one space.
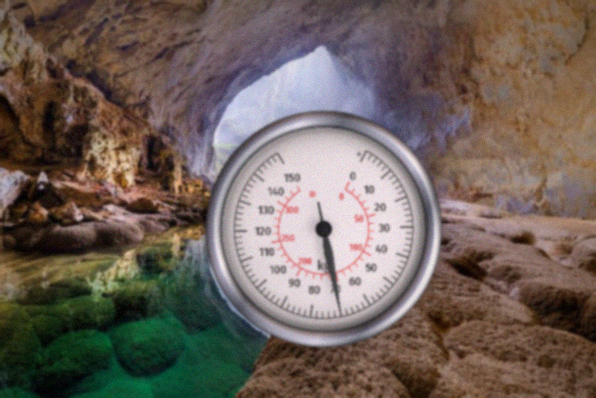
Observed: 70 kg
